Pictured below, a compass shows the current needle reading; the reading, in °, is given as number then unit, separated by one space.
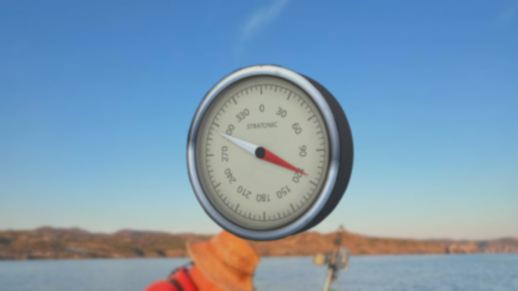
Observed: 115 °
